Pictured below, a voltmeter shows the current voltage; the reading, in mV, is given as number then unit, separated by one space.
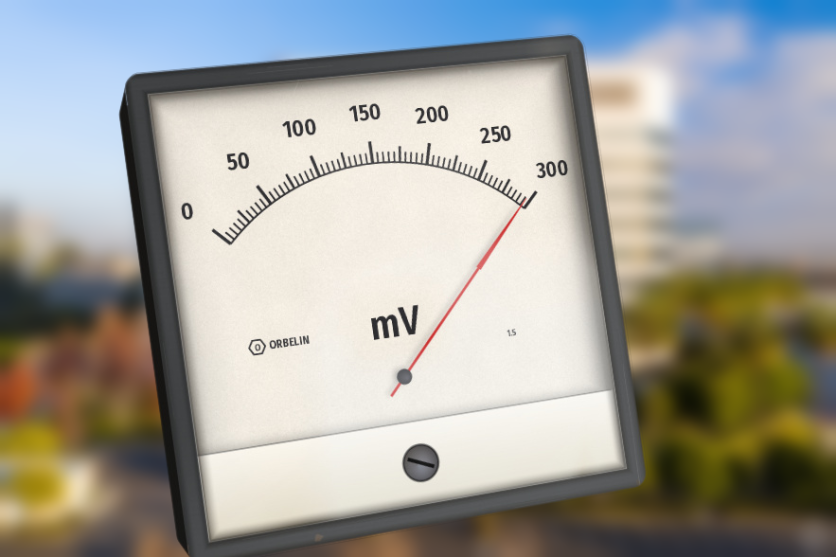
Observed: 295 mV
